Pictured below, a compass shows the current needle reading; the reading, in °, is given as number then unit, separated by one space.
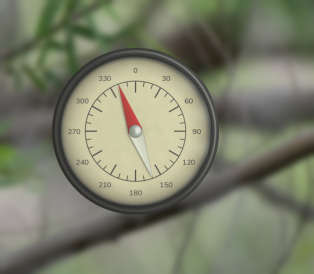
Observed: 340 °
